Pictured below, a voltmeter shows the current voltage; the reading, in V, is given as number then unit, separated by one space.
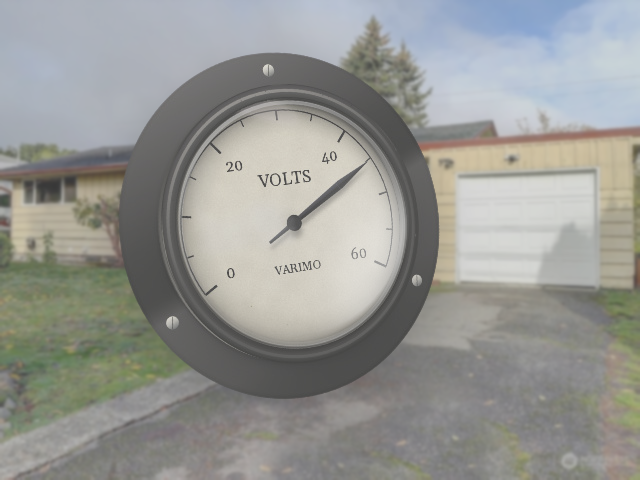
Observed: 45 V
